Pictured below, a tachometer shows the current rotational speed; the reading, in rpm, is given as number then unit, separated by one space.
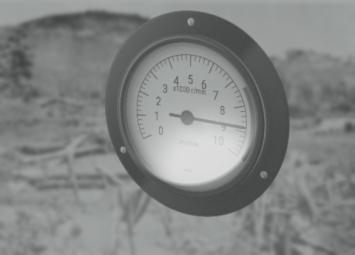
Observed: 8800 rpm
